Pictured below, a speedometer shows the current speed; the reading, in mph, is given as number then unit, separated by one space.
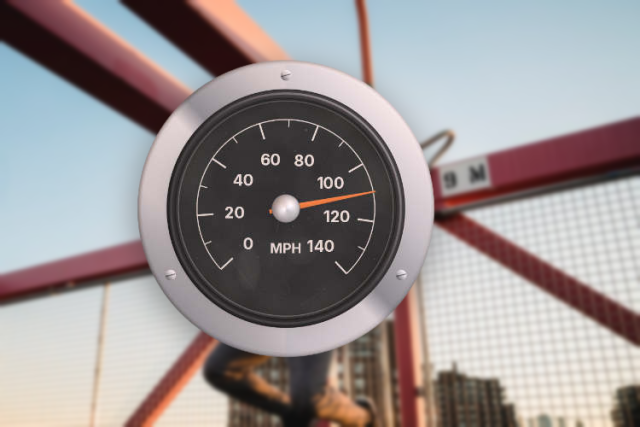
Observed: 110 mph
